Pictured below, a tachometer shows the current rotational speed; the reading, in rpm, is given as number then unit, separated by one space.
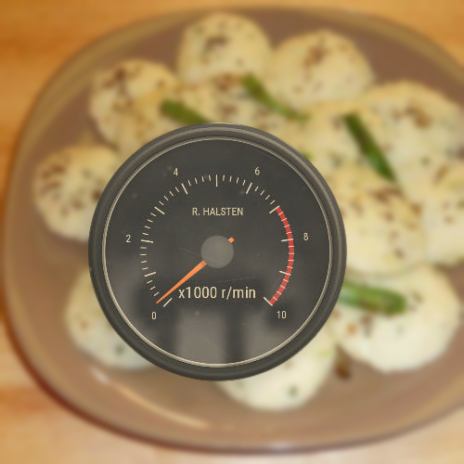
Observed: 200 rpm
